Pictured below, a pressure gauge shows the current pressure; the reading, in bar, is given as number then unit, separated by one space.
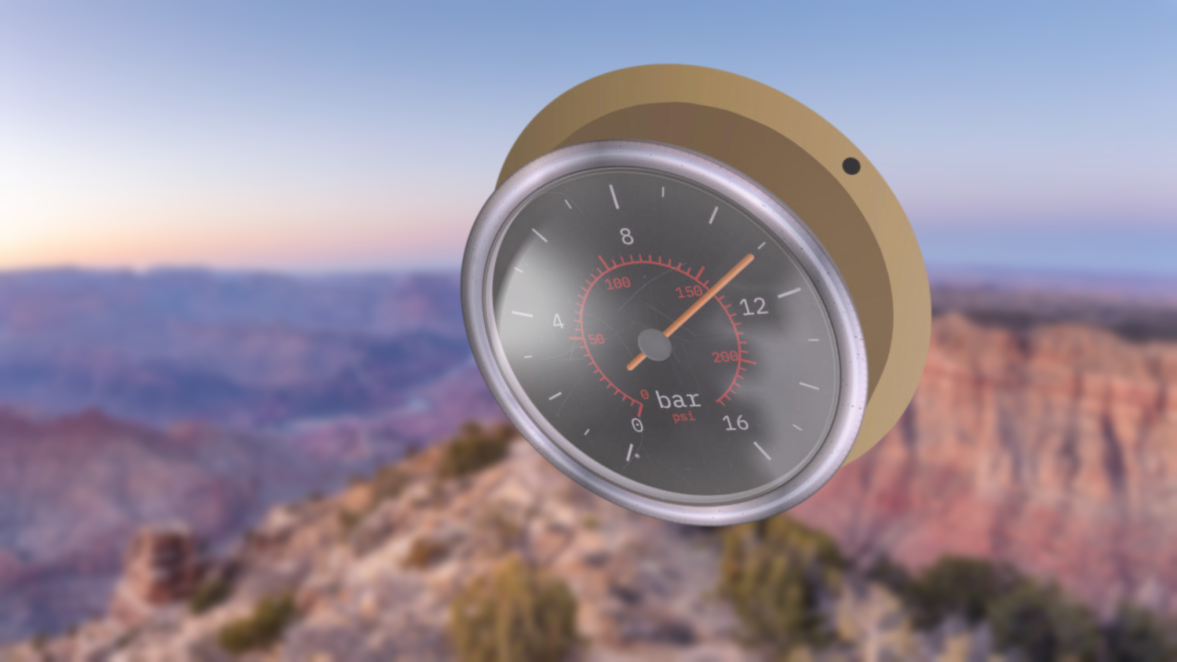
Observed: 11 bar
